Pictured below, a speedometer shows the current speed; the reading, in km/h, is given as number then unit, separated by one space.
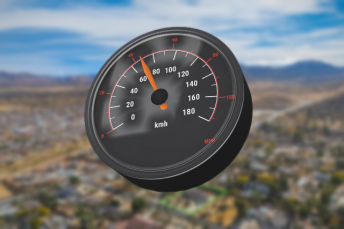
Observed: 70 km/h
